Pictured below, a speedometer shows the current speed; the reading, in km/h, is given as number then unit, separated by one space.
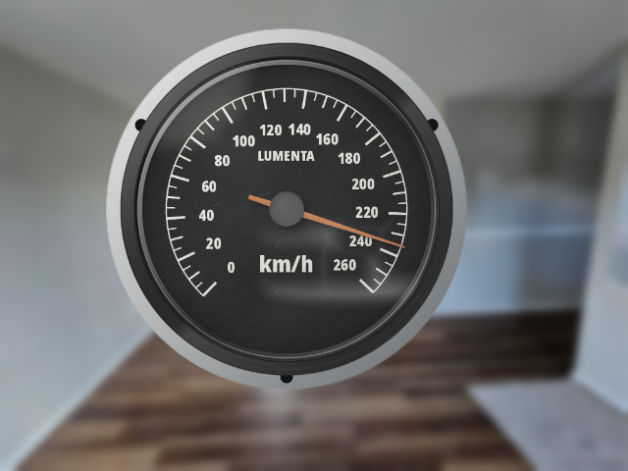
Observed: 235 km/h
